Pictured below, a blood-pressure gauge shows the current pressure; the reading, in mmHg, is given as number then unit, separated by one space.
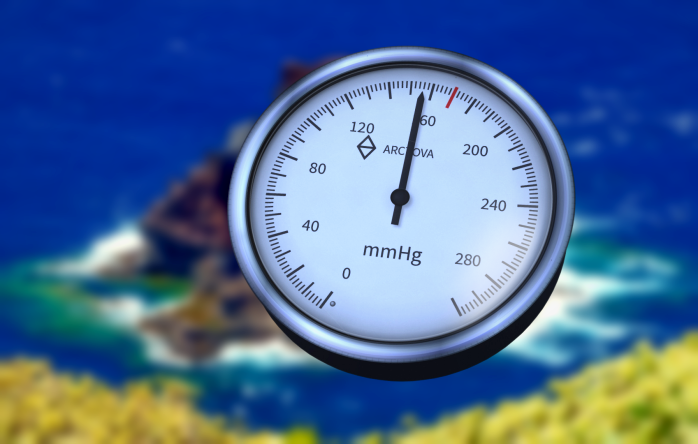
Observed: 156 mmHg
